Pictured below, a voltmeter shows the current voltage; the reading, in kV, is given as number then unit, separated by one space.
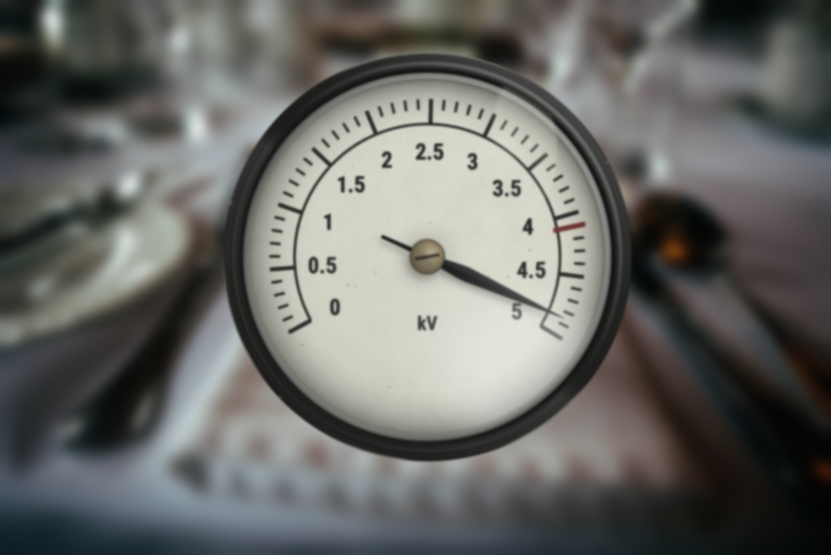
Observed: 4.85 kV
